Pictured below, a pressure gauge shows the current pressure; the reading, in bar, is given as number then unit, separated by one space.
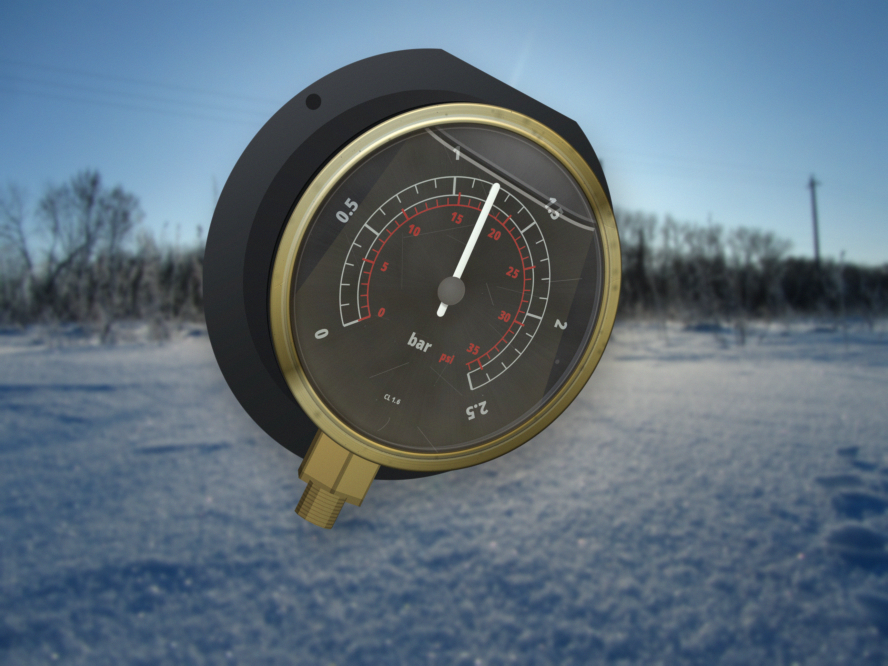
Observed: 1.2 bar
